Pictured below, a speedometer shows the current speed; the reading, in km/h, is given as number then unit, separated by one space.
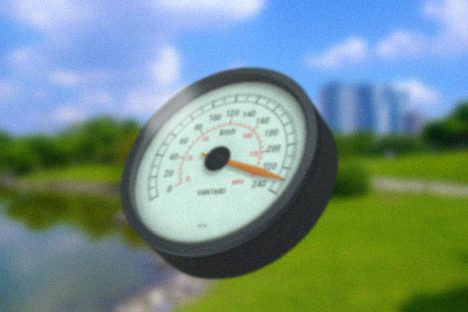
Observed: 230 km/h
